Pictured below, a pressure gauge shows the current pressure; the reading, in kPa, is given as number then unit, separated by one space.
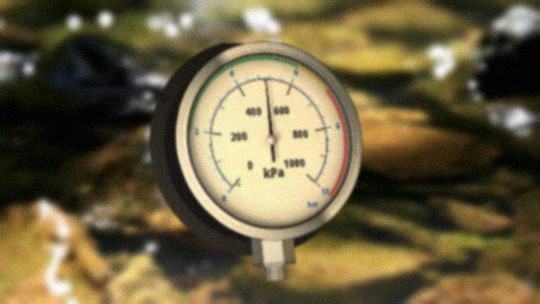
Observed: 500 kPa
